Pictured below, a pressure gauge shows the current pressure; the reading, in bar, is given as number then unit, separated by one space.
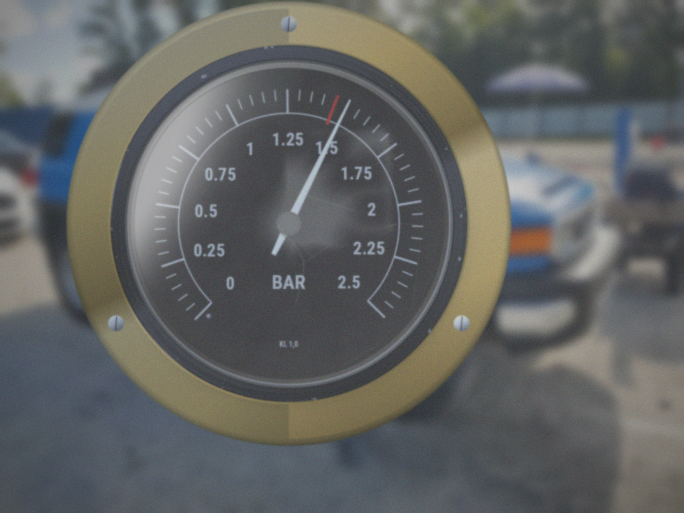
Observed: 1.5 bar
